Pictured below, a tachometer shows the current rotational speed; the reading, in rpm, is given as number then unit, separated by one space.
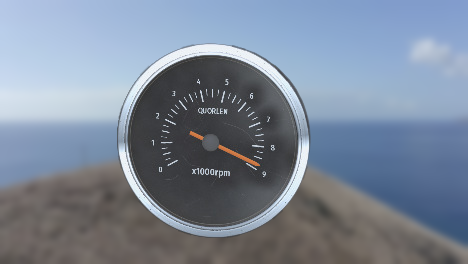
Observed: 8750 rpm
